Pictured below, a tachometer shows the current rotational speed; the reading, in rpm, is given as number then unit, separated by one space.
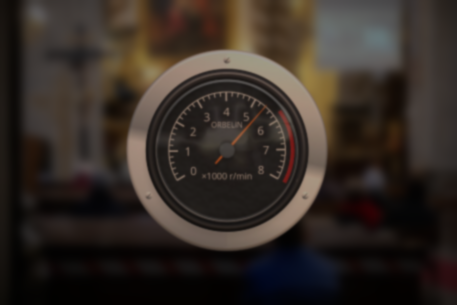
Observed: 5400 rpm
